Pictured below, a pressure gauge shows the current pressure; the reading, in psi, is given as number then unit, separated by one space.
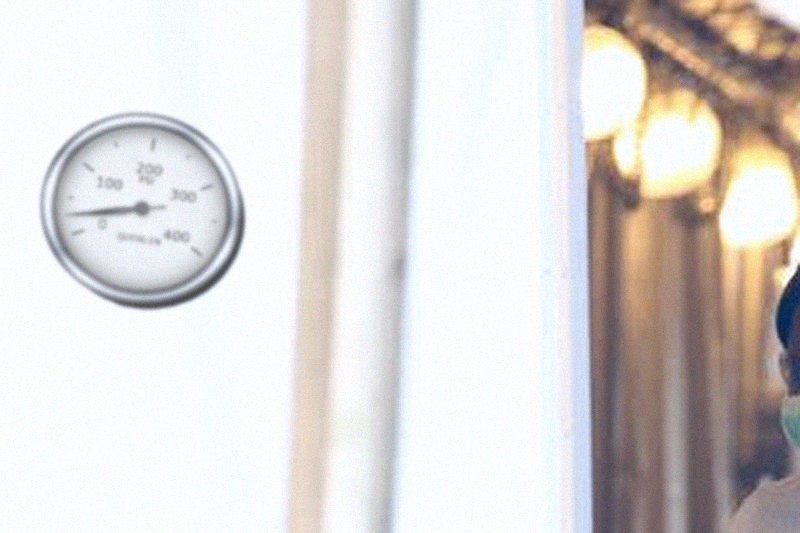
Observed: 25 psi
